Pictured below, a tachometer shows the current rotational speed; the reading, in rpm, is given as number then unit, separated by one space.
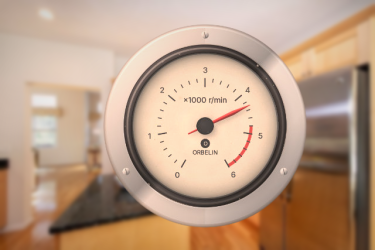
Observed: 4300 rpm
